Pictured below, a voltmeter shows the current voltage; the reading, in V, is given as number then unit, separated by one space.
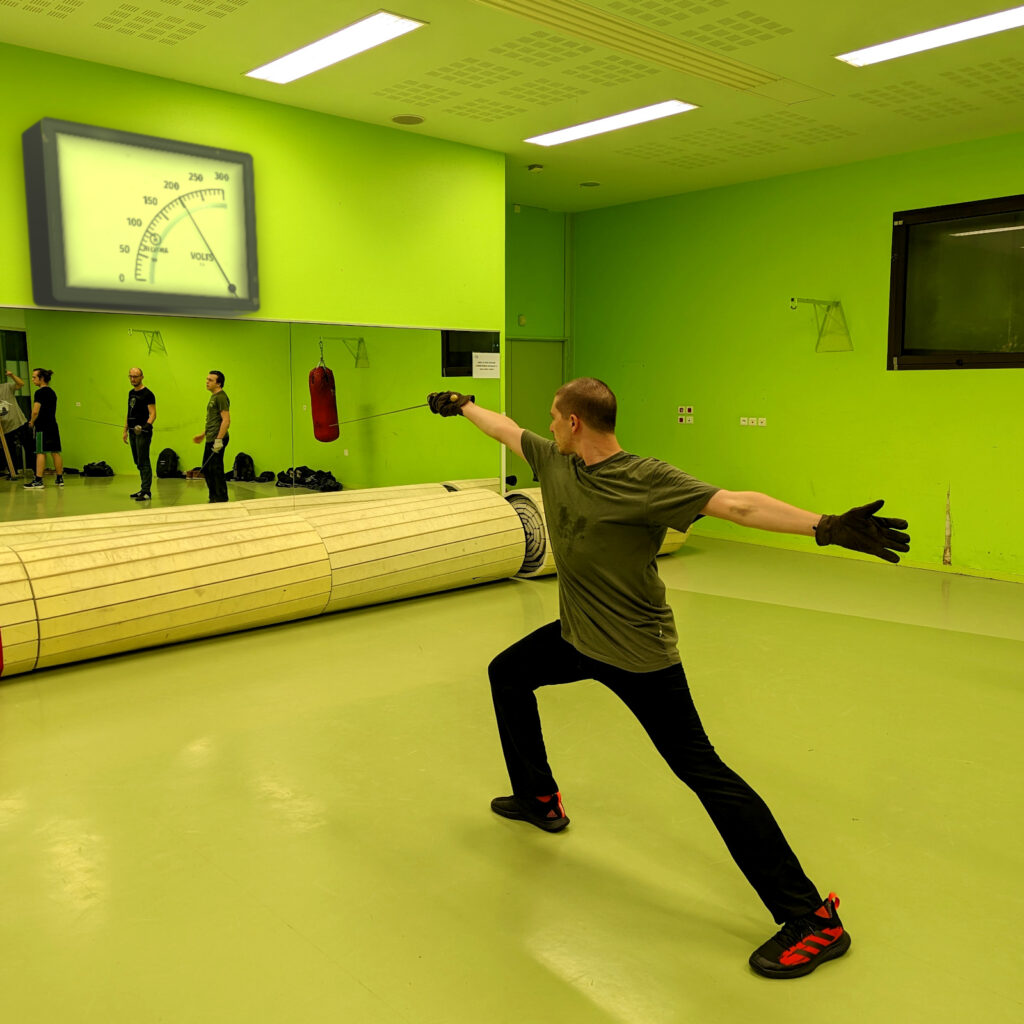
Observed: 200 V
